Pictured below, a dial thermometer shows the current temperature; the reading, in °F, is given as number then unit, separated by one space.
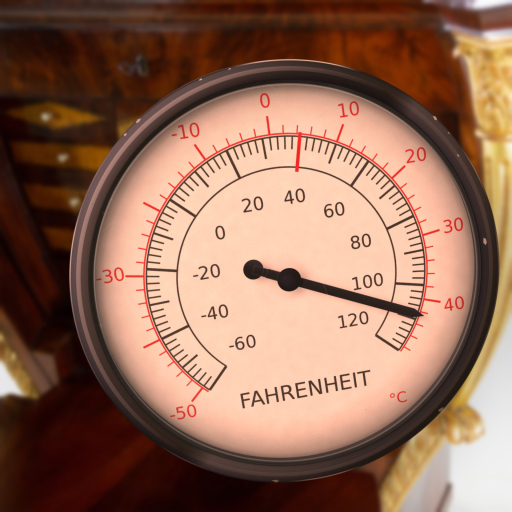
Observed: 108 °F
